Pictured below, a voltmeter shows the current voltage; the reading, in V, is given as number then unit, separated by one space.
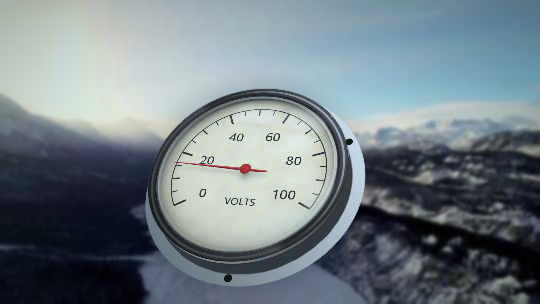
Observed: 15 V
